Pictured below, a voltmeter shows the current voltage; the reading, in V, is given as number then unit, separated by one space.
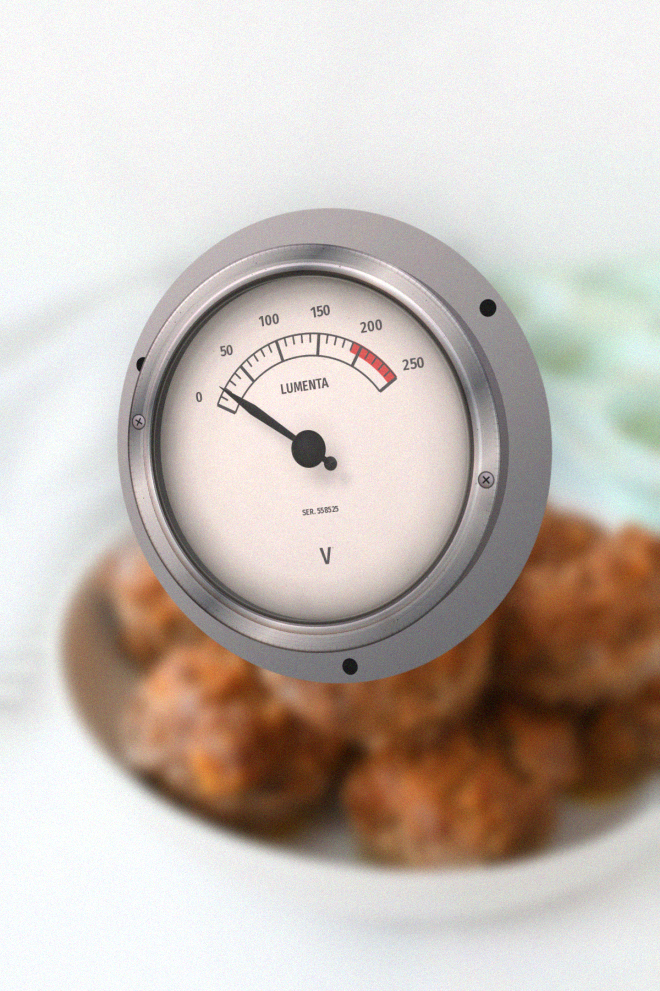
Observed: 20 V
